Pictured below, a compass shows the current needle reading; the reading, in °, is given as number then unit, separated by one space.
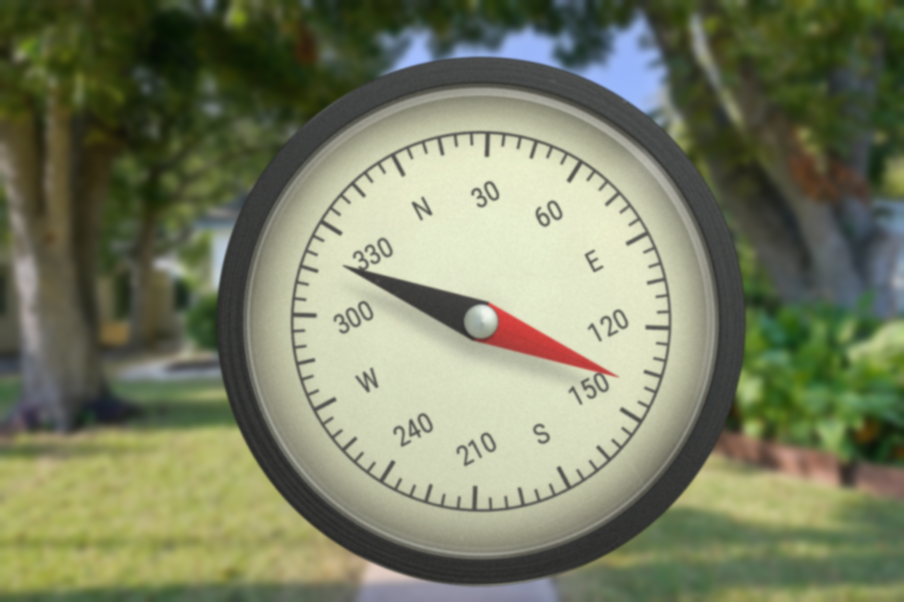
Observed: 140 °
